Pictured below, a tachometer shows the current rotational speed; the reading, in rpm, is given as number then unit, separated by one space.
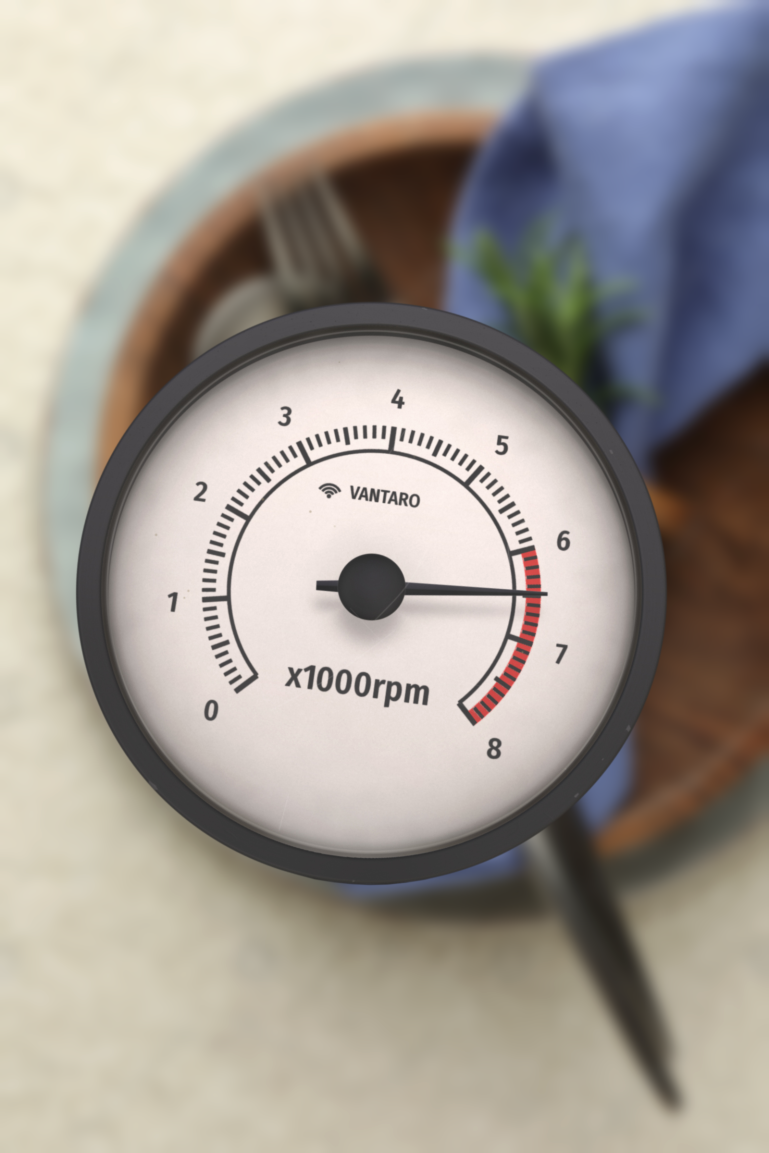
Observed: 6500 rpm
